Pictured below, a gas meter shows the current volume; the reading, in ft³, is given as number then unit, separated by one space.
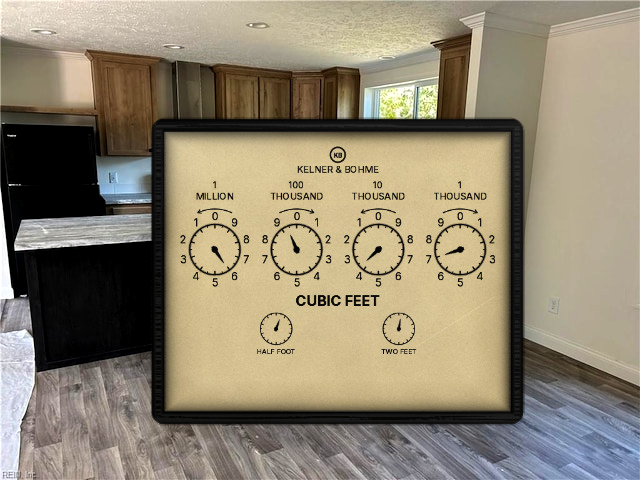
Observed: 593700 ft³
